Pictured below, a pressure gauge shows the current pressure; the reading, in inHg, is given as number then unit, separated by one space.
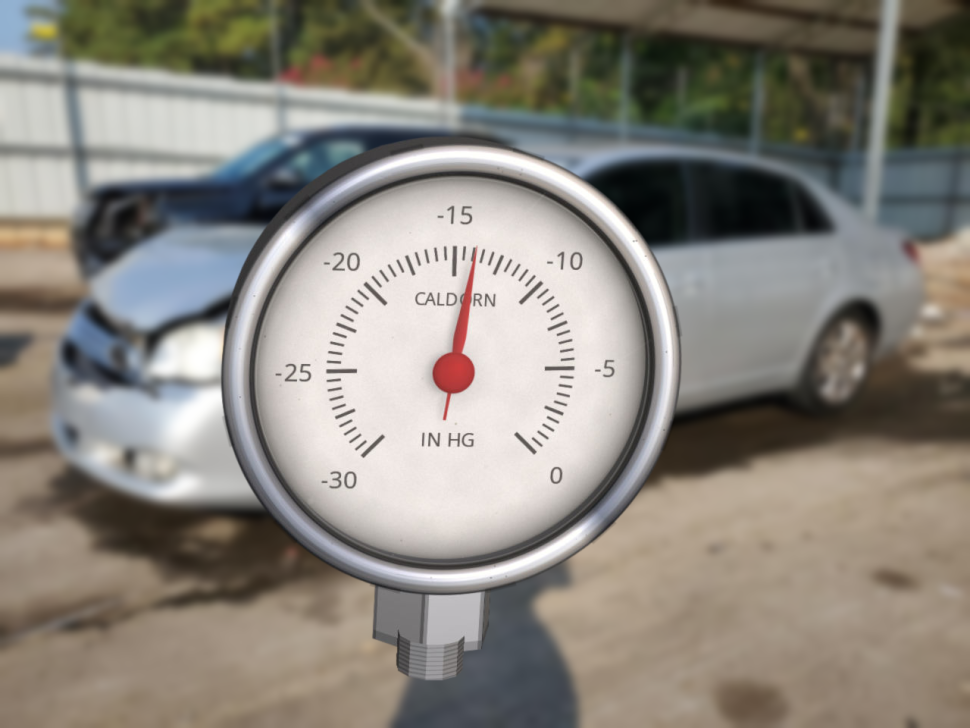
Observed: -14 inHg
